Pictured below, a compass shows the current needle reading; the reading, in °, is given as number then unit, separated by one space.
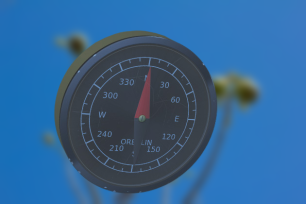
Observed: 0 °
